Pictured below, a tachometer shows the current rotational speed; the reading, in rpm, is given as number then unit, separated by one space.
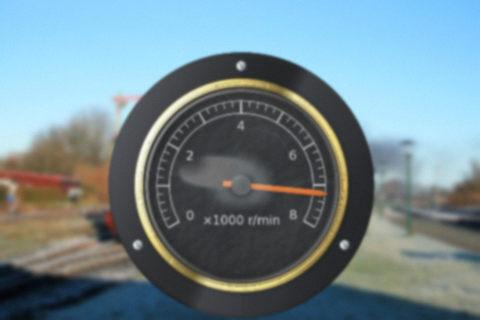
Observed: 7200 rpm
